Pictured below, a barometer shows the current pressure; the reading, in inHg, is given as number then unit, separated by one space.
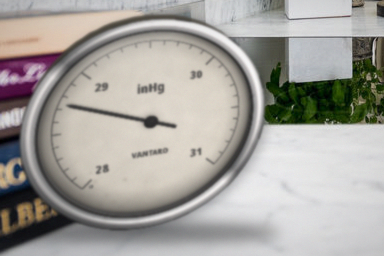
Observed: 28.75 inHg
